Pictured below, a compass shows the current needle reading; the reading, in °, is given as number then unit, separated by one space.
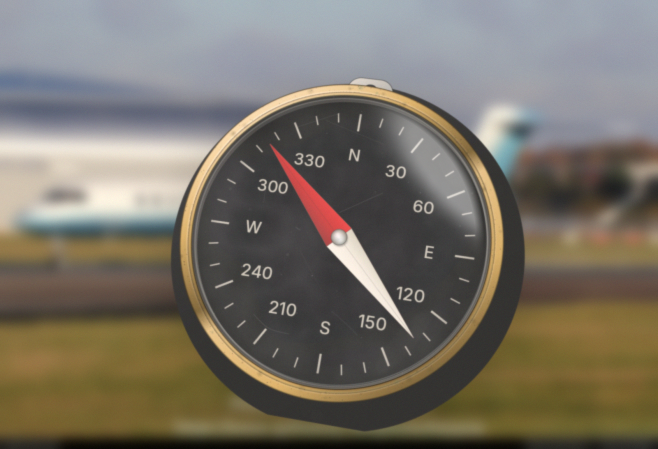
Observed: 315 °
